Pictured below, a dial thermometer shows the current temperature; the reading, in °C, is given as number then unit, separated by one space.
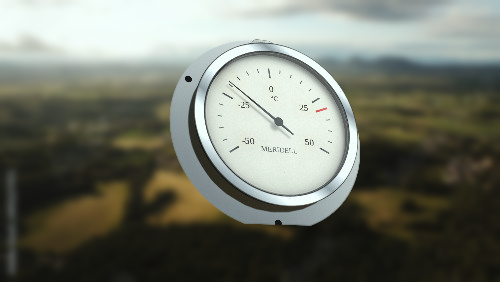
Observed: -20 °C
